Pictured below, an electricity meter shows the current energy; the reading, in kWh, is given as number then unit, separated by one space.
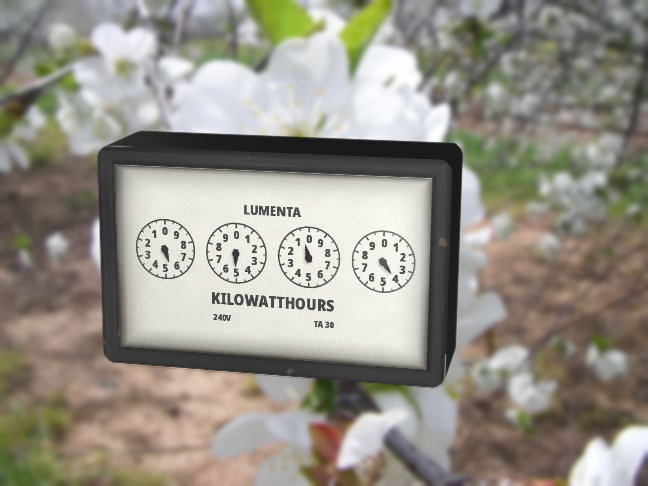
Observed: 5504 kWh
